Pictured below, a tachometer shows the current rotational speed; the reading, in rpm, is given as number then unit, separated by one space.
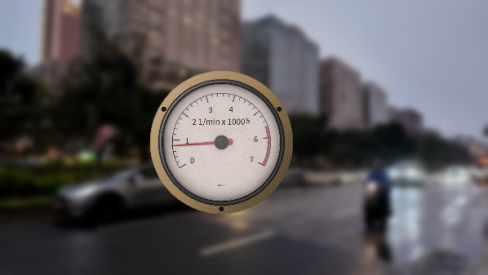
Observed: 800 rpm
